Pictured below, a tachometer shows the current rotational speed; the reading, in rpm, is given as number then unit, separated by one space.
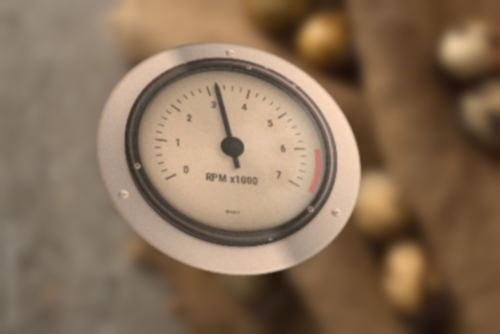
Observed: 3200 rpm
